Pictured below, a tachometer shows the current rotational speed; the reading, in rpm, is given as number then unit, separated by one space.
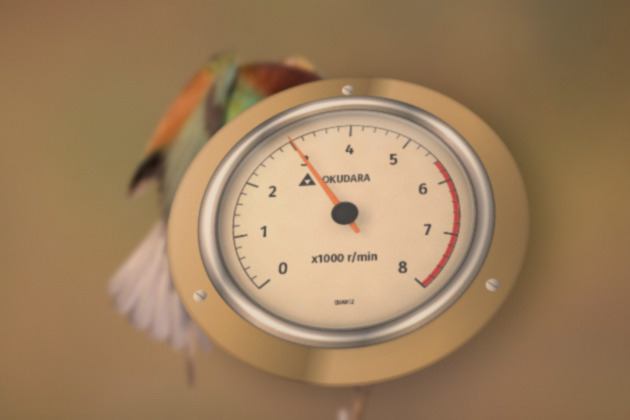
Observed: 3000 rpm
